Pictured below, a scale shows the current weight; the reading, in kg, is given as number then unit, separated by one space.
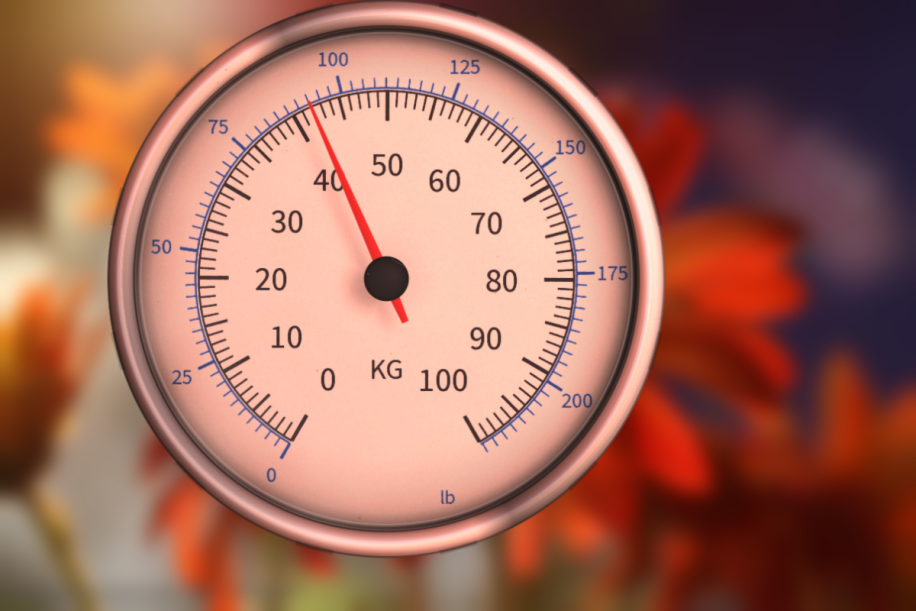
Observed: 42 kg
